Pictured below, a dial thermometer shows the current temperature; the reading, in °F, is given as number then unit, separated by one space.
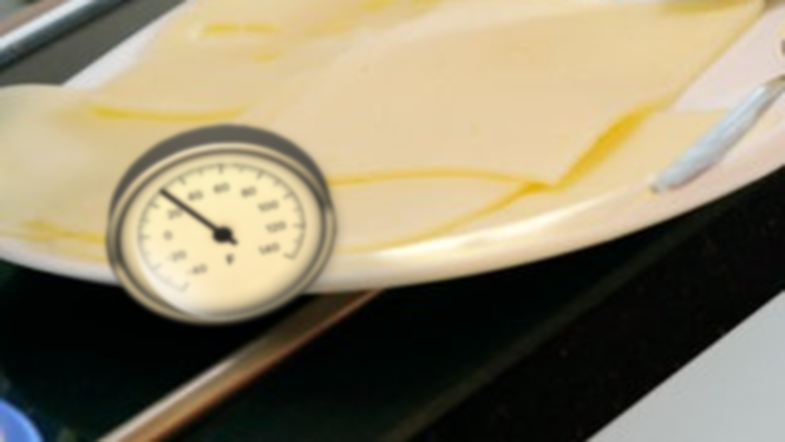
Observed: 30 °F
